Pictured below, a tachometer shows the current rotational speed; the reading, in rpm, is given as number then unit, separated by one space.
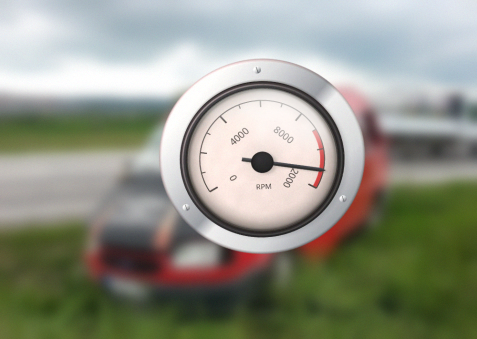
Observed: 11000 rpm
